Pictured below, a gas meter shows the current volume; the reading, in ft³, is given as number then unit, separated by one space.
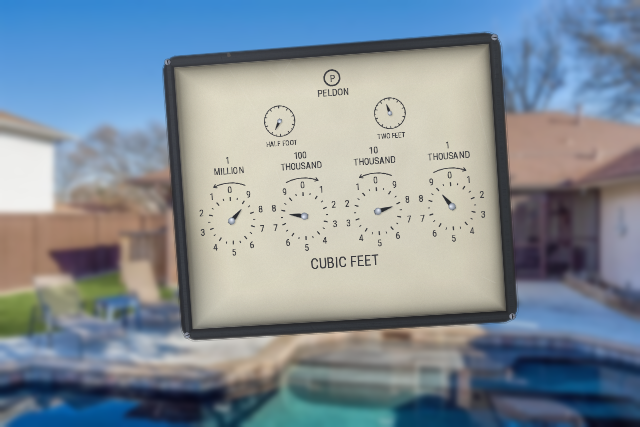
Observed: 877900 ft³
